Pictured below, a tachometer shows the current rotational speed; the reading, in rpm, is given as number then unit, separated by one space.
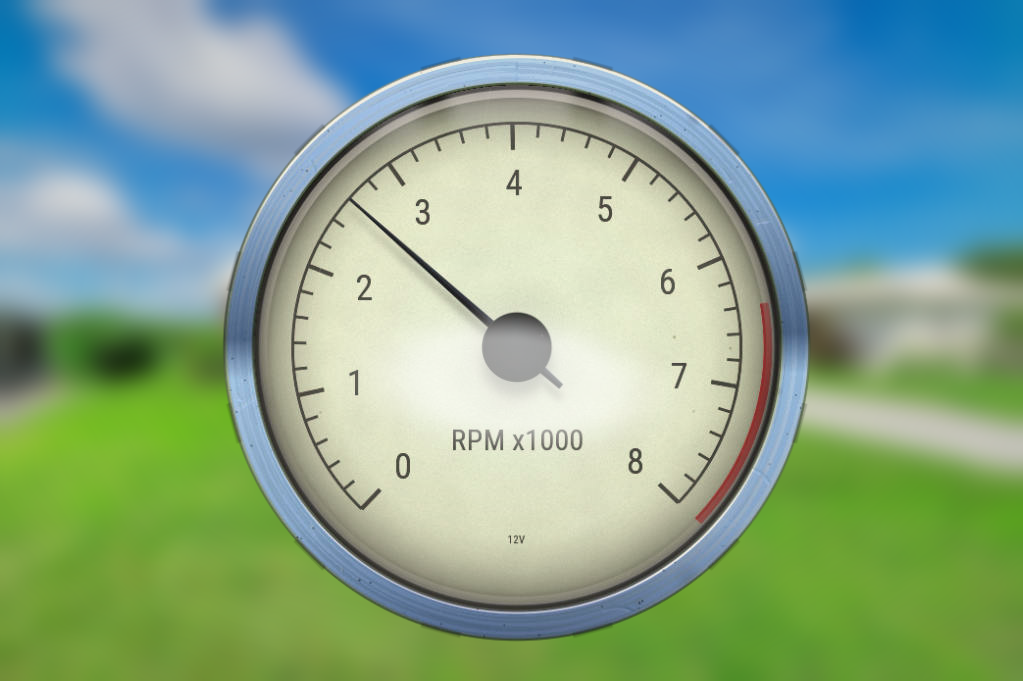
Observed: 2600 rpm
